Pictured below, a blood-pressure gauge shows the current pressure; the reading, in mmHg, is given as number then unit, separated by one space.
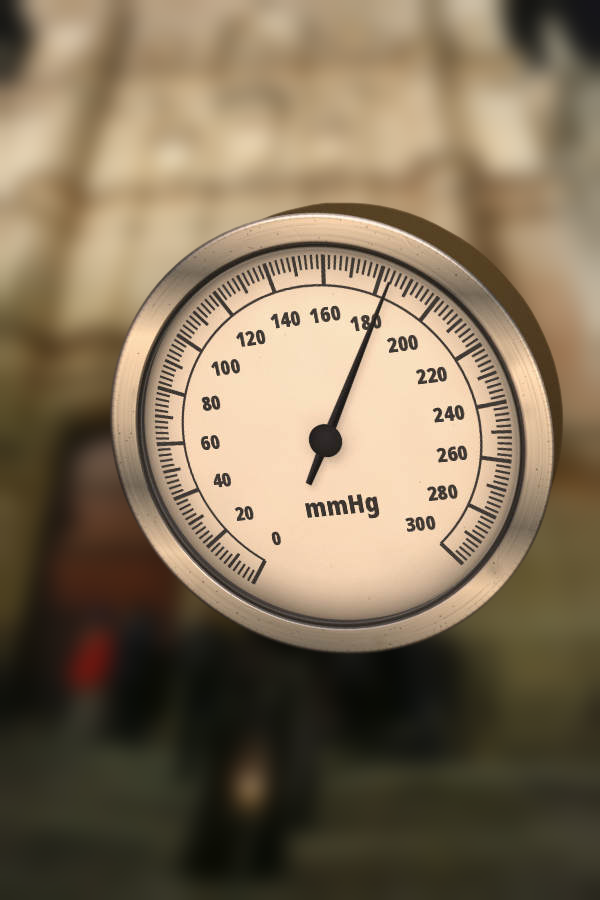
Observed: 184 mmHg
